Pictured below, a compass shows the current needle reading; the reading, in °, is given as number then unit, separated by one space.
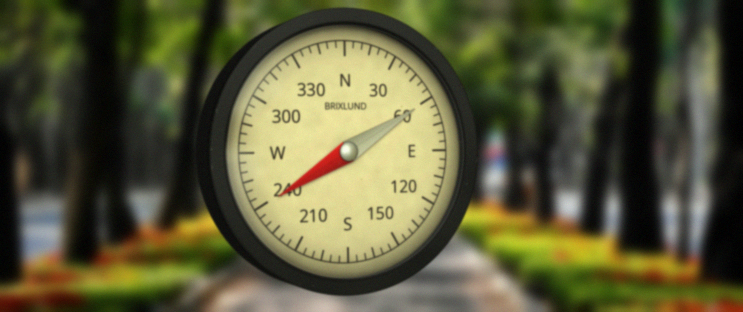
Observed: 240 °
